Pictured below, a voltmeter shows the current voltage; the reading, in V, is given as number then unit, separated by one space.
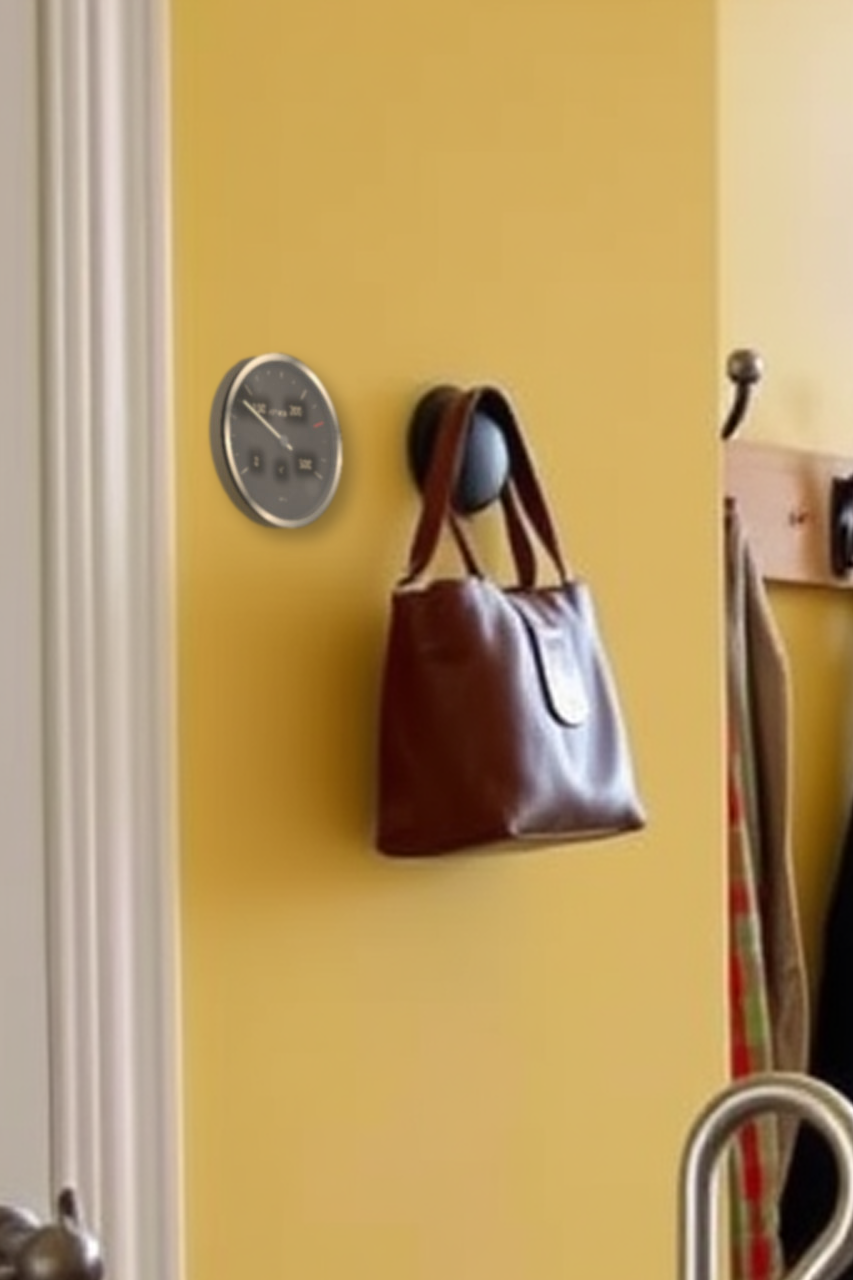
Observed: 80 V
